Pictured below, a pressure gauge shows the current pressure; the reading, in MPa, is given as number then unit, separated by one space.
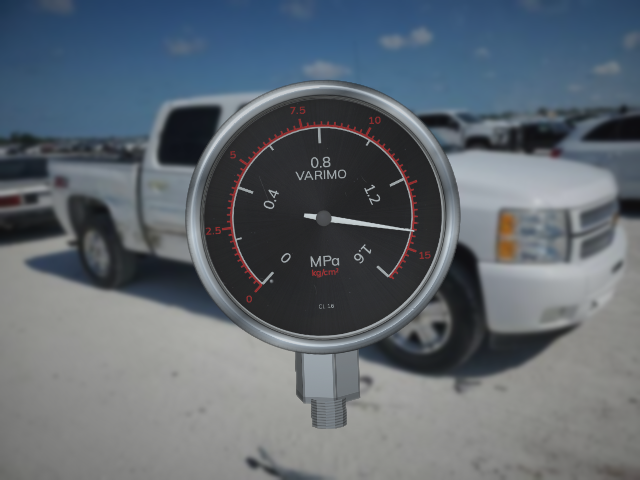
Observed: 1.4 MPa
